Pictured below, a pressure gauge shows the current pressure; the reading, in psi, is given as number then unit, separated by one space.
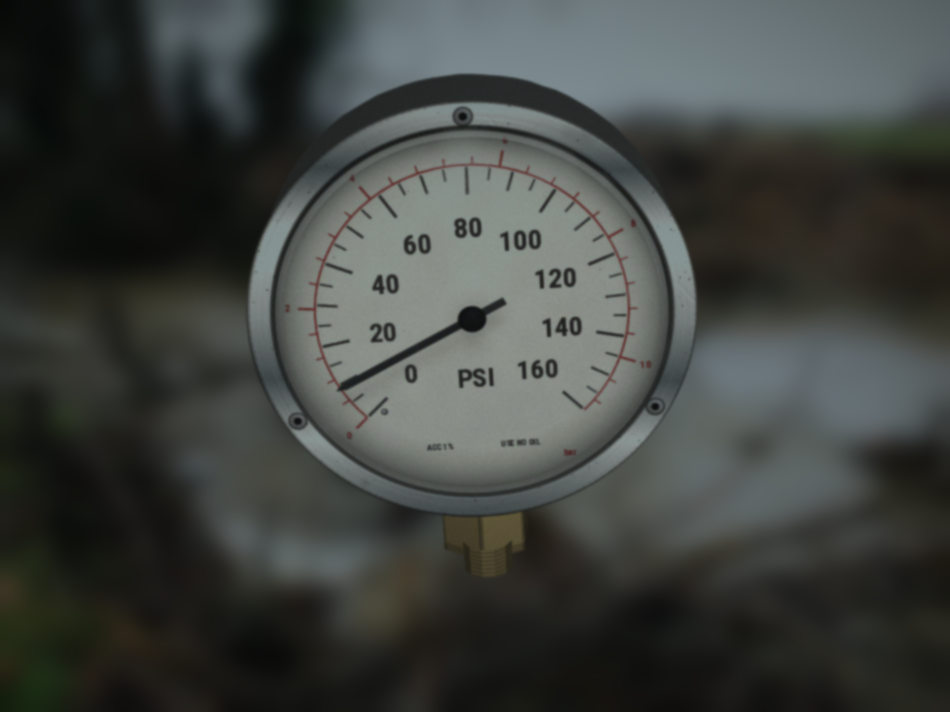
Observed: 10 psi
